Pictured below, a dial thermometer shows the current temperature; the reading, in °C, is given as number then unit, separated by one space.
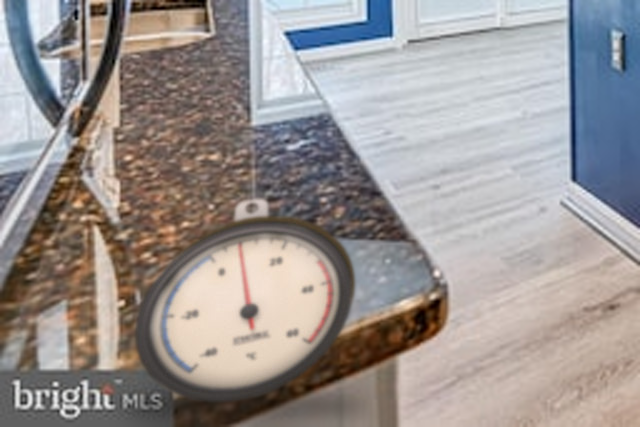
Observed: 8 °C
